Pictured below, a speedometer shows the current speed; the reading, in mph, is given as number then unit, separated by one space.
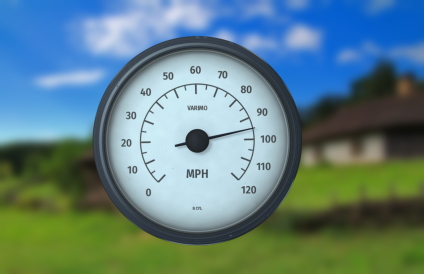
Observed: 95 mph
